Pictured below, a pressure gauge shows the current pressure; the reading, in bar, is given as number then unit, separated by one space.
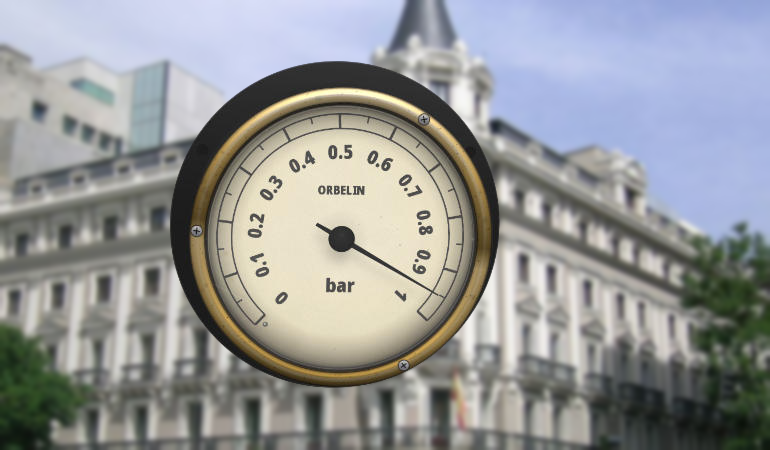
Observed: 0.95 bar
